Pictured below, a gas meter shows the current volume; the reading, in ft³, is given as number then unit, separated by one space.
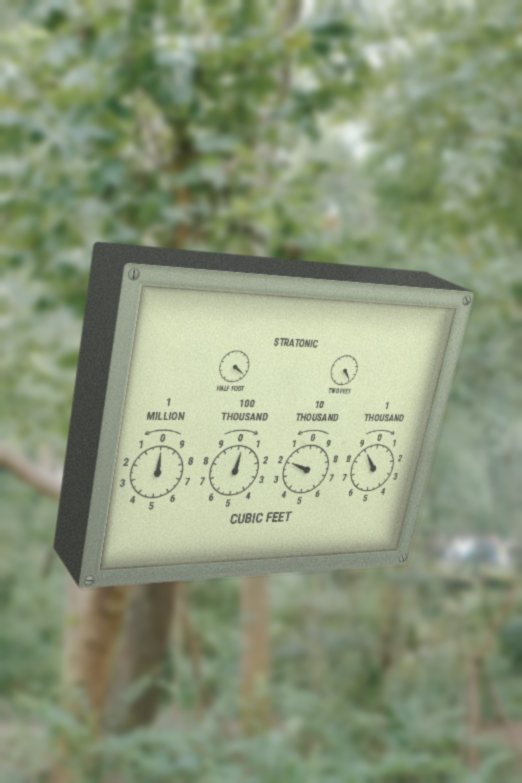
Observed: 1900 ft³
